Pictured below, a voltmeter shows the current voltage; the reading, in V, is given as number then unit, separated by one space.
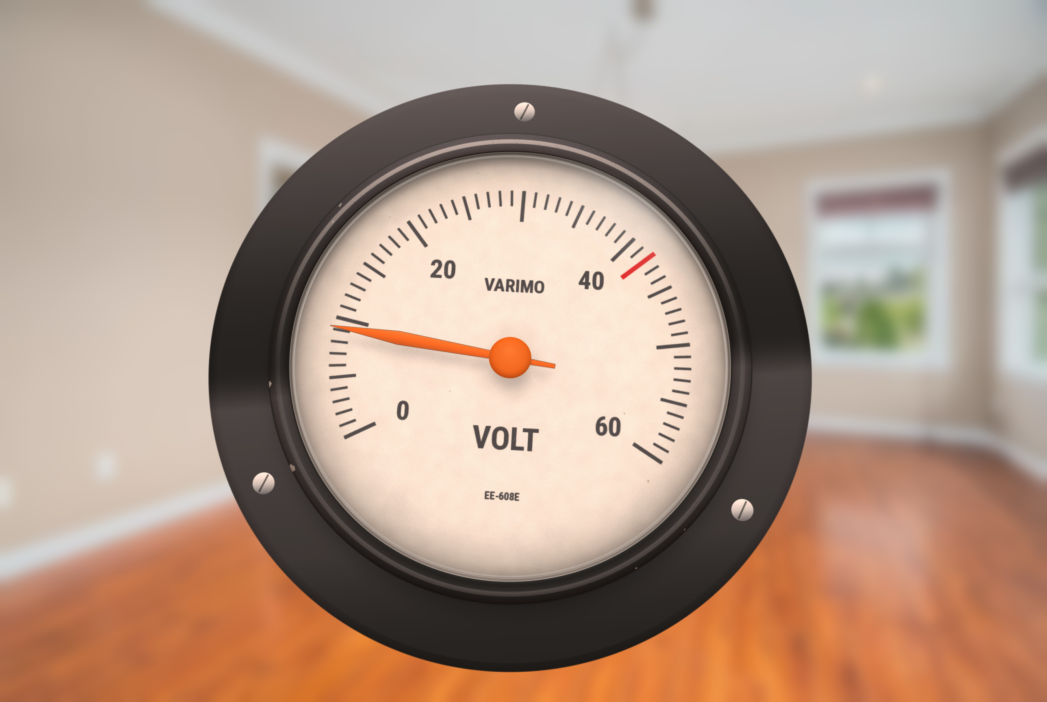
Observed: 9 V
